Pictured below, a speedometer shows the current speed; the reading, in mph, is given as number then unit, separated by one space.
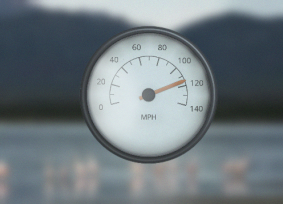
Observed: 115 mph
